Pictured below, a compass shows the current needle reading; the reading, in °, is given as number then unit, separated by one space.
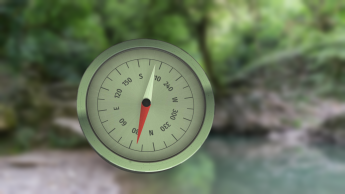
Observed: 22.5 °
